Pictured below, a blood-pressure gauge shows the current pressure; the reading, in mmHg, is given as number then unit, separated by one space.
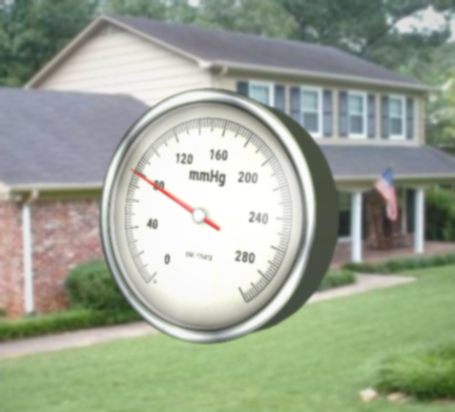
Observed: 80 mmHg
